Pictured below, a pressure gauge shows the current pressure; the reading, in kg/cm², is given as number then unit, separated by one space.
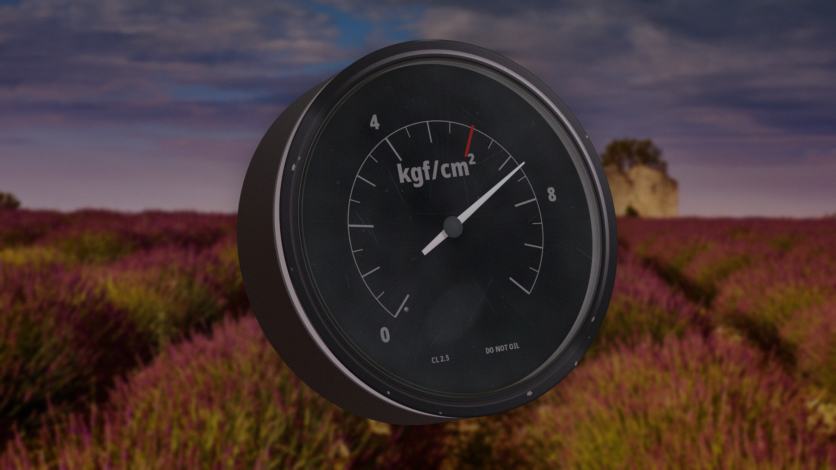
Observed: 7.25 kg/cm²
